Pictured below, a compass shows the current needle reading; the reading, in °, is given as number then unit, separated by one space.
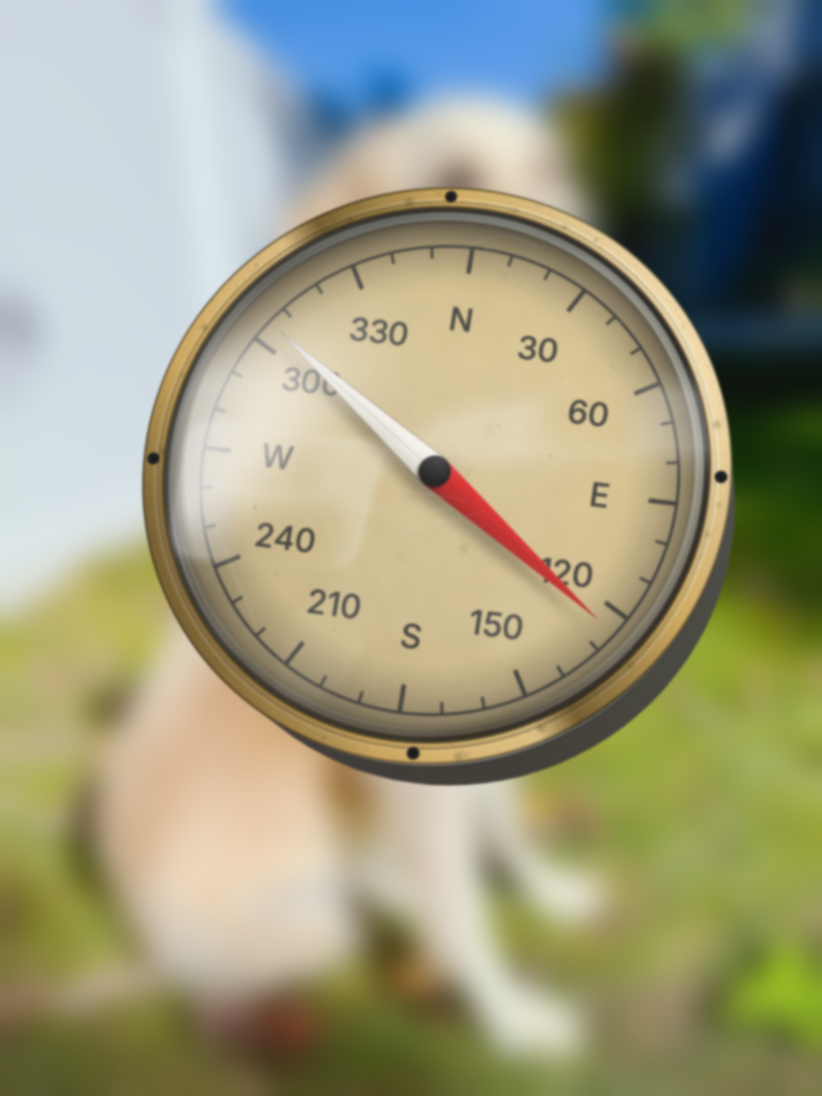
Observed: 125 °
